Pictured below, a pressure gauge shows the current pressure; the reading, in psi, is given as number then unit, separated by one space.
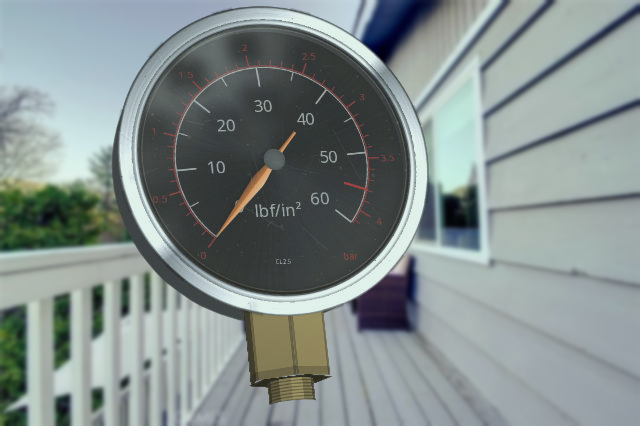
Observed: 0 psi
